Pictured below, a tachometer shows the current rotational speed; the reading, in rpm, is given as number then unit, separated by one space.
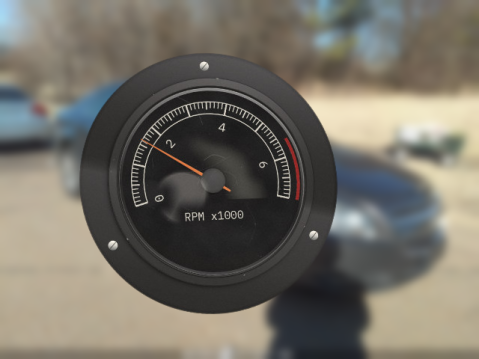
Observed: 1600 rpm
